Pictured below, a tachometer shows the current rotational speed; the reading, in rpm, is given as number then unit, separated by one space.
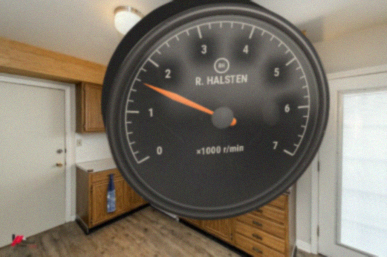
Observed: 1600 rpm
